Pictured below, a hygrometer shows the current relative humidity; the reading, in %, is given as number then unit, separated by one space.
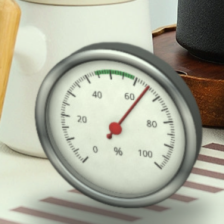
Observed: 65 %
